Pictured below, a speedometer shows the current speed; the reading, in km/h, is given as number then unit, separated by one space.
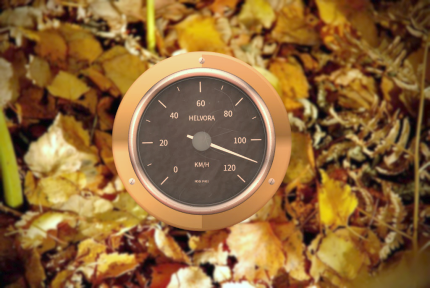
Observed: 110 km/h
